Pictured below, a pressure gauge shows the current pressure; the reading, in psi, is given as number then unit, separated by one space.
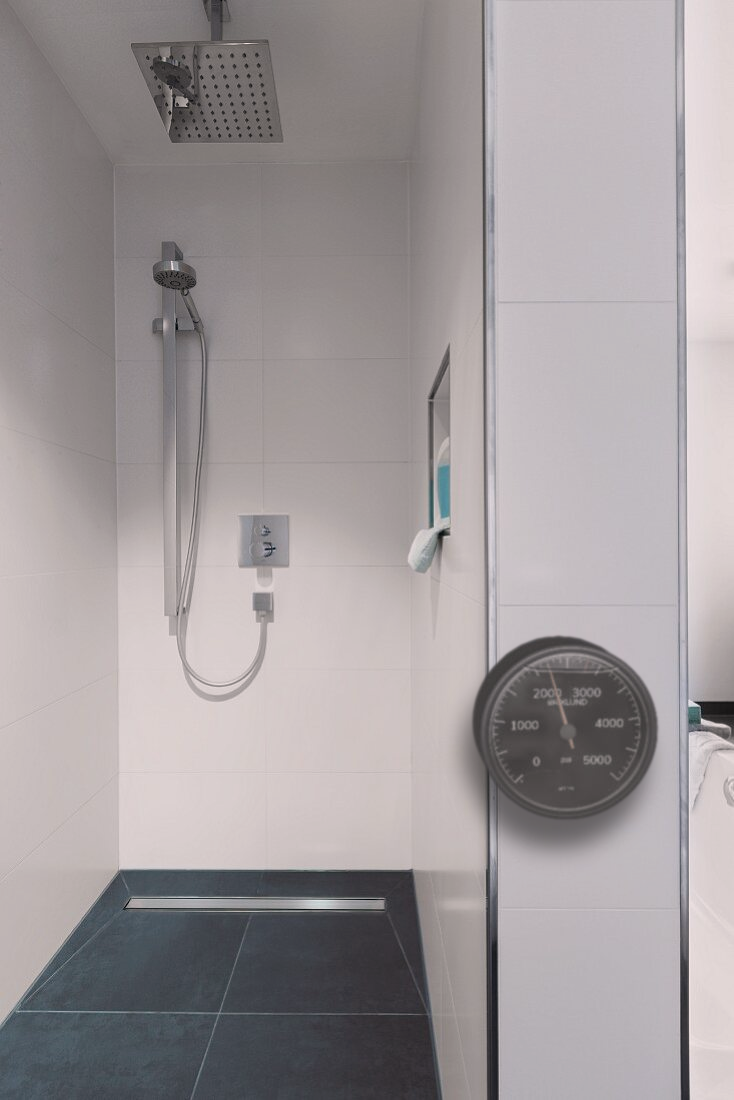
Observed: 2200 psi
